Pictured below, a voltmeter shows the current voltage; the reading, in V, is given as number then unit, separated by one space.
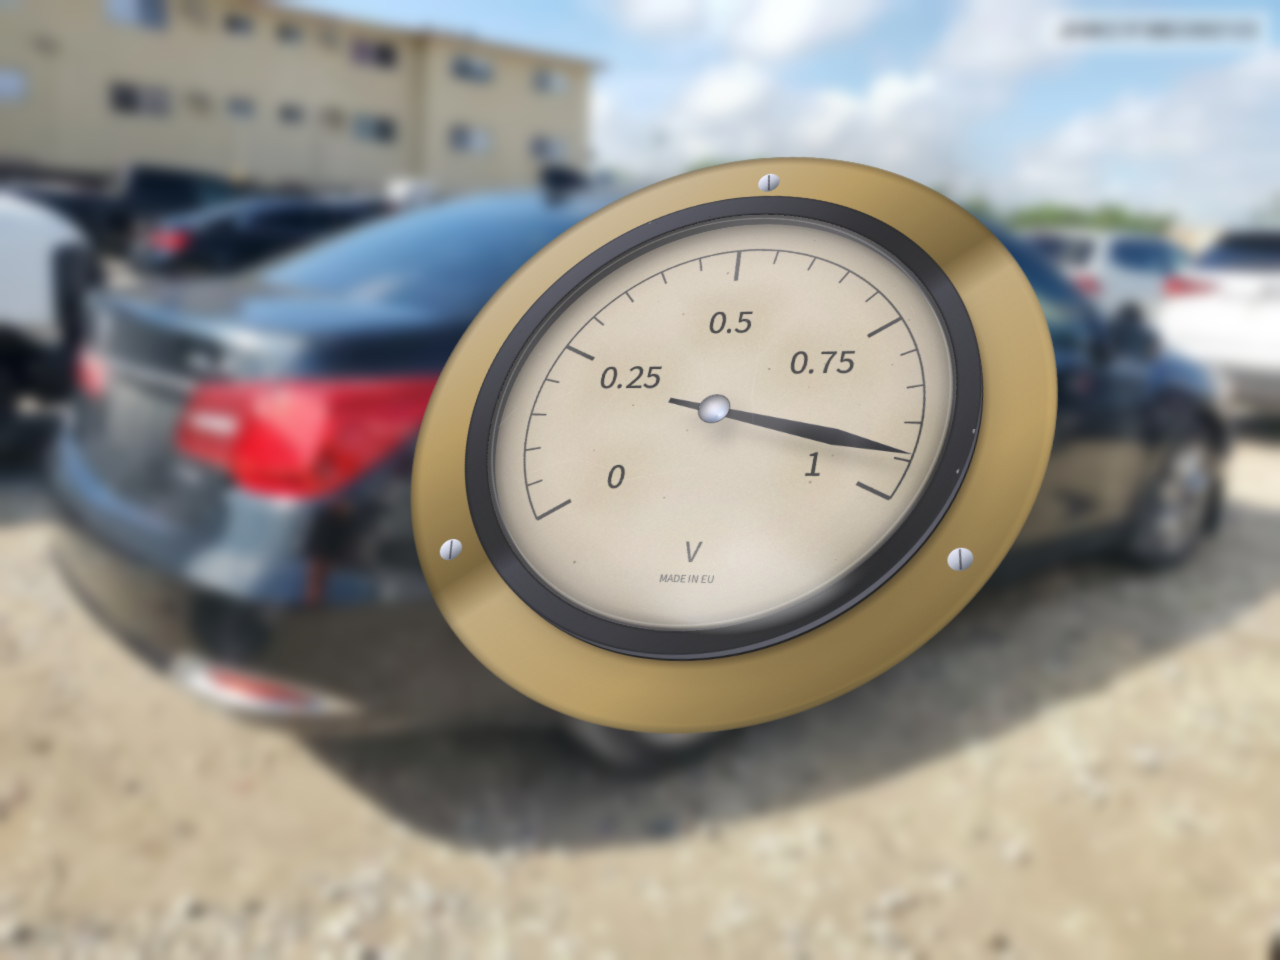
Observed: 0.95 V
